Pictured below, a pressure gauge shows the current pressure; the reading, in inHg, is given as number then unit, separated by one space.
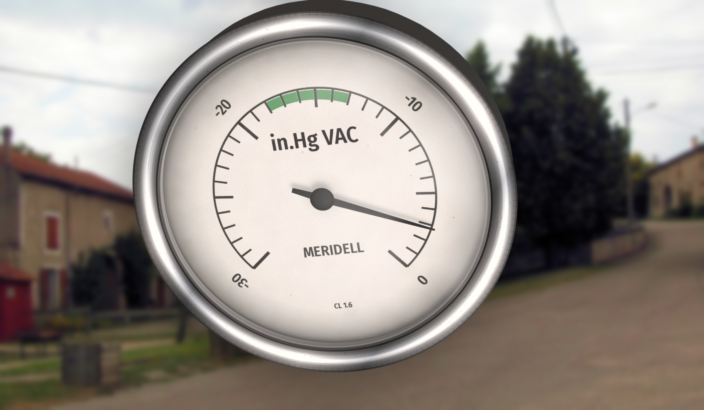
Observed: -3 inHg
